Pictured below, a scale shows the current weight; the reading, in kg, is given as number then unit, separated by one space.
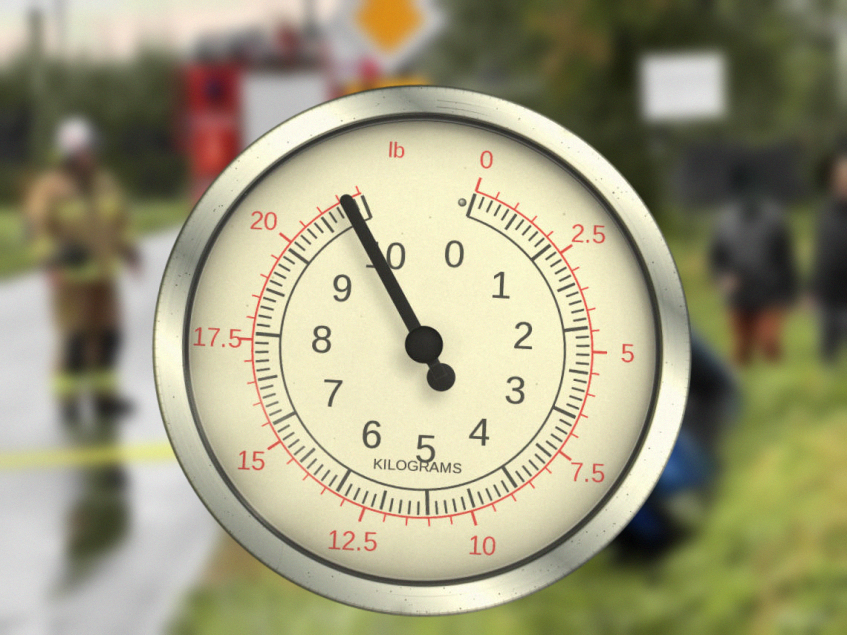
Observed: 9.8 kg
